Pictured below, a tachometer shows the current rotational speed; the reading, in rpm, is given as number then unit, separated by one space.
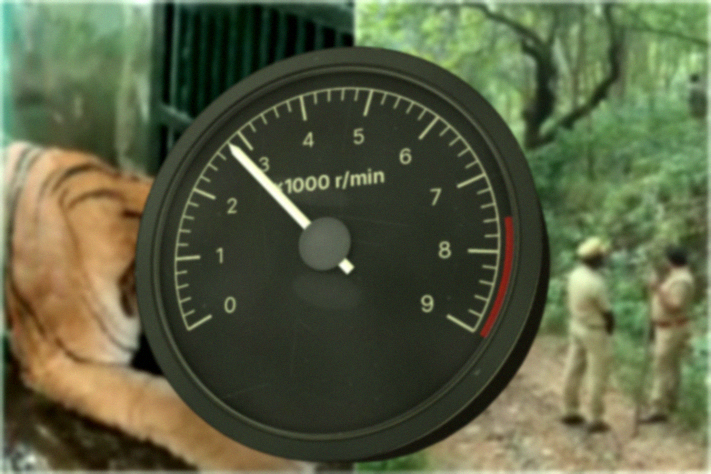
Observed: 2800 rpm
